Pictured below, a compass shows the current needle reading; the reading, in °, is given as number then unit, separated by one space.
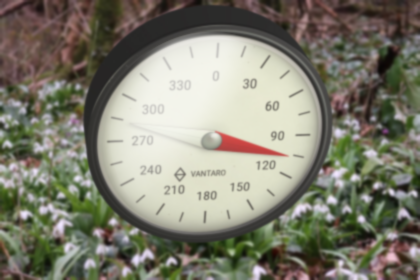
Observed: 105 °
